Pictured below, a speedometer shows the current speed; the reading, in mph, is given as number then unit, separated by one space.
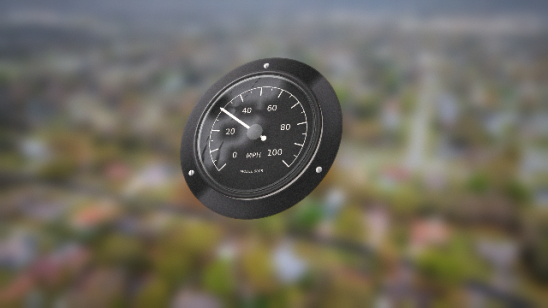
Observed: 30 mph
